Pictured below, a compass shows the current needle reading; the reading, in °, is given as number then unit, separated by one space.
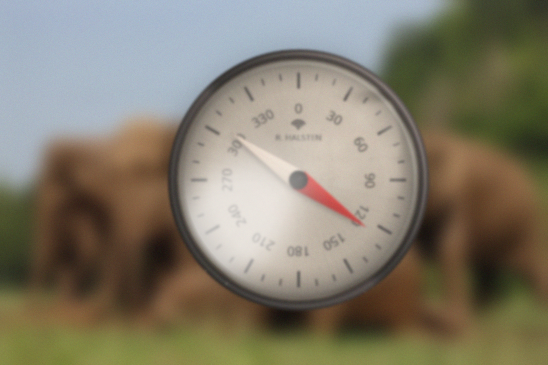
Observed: 125 °
